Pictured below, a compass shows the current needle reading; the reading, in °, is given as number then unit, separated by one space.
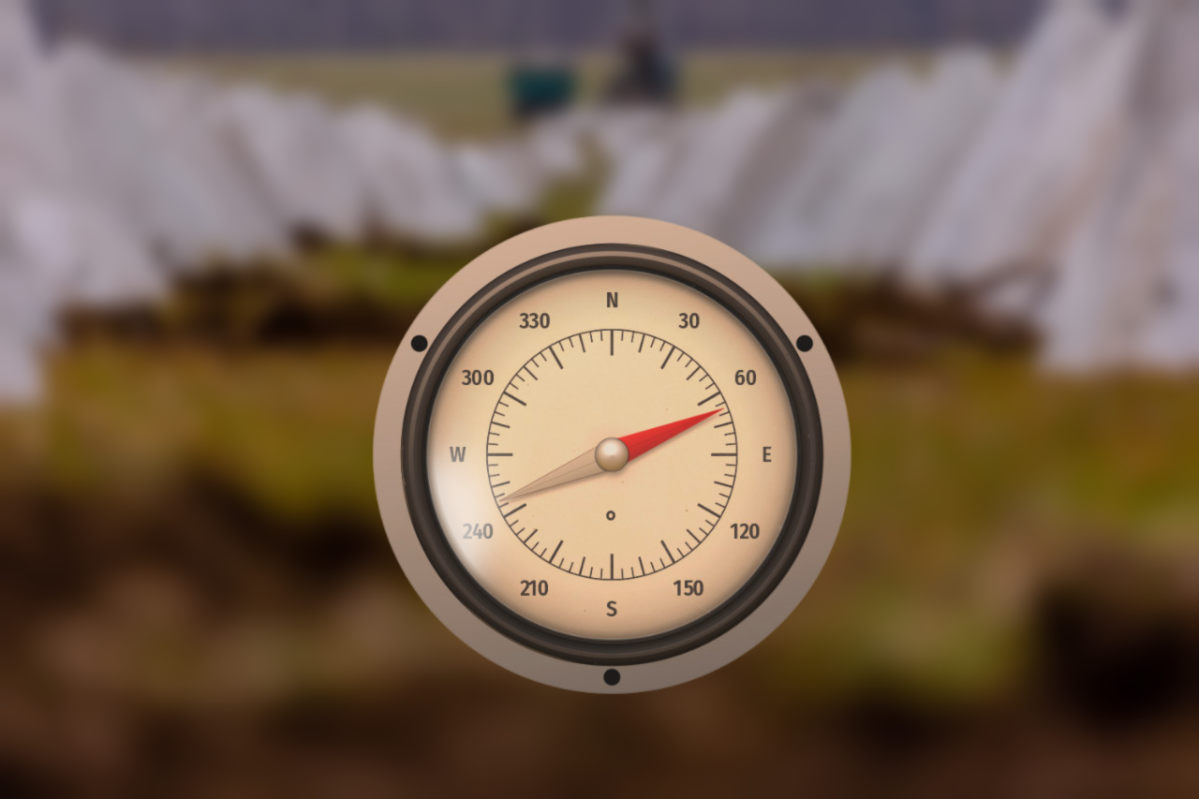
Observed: 67.5 °
